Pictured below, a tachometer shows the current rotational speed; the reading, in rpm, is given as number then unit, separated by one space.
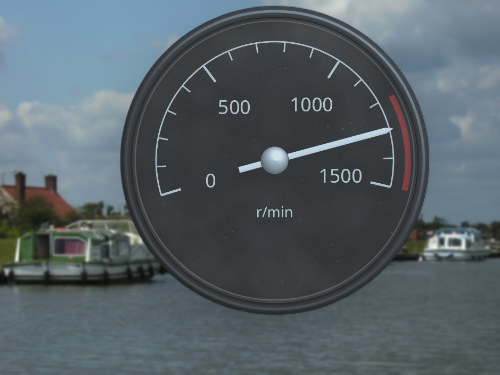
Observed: 1300 rpm
